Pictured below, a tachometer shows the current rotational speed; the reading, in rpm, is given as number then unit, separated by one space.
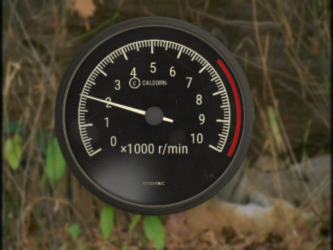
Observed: 2000 rpm
